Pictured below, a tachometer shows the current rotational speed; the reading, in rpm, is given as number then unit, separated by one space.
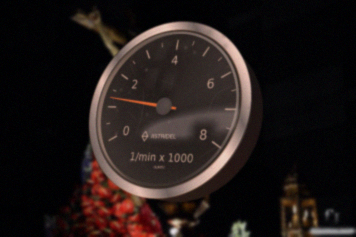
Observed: 1250 rpm
